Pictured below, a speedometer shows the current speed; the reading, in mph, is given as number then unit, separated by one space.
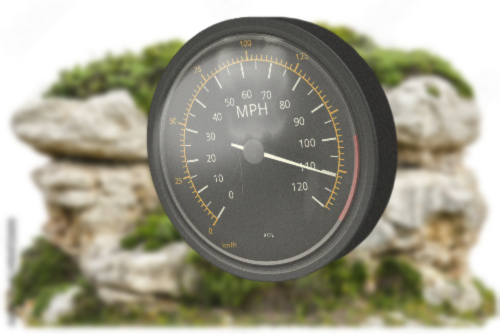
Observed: 110 mph
